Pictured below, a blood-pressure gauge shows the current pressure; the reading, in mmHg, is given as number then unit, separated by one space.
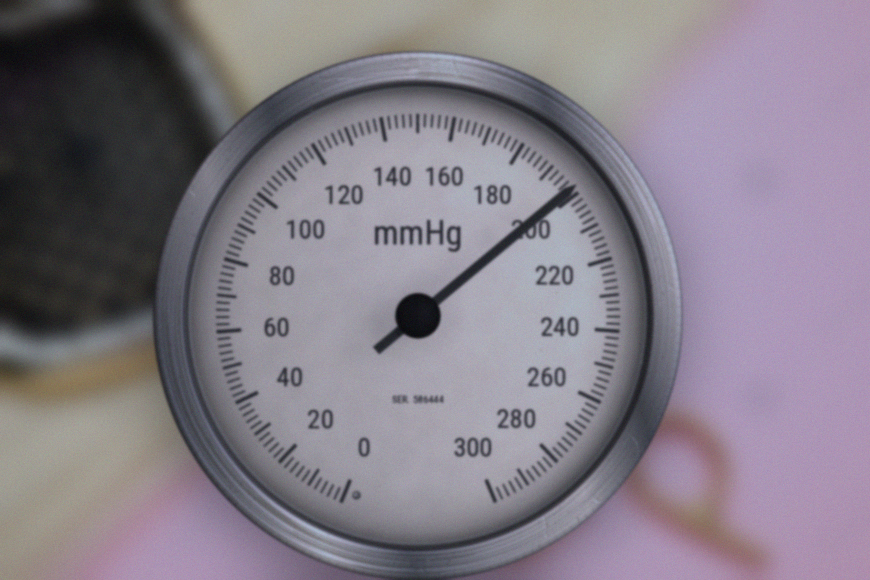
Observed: 198 mmHg
